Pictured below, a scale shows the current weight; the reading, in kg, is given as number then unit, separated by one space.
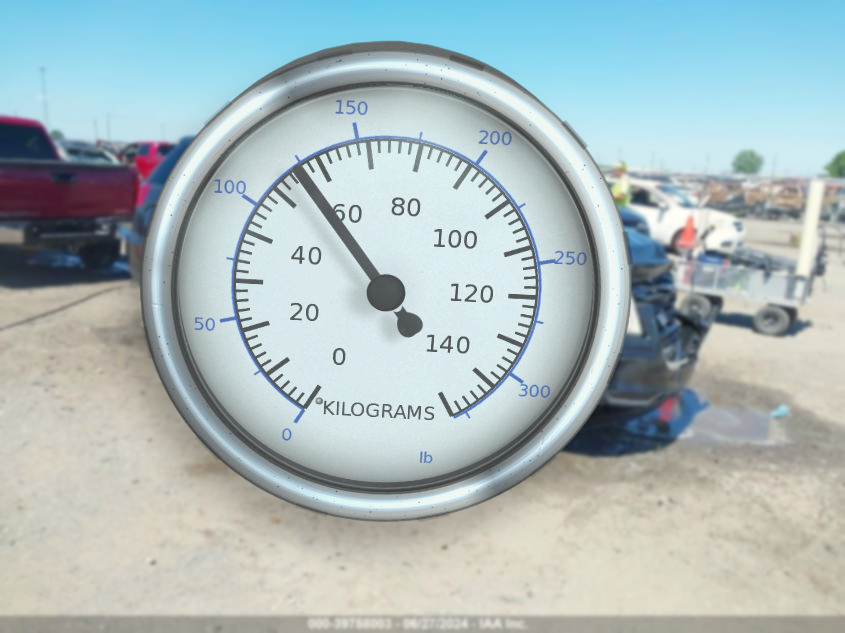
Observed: 56 kg
